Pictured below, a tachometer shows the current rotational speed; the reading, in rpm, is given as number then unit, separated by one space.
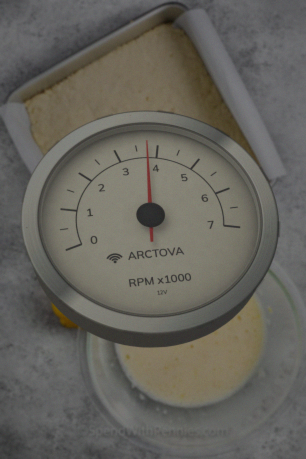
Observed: 3750 rpm
